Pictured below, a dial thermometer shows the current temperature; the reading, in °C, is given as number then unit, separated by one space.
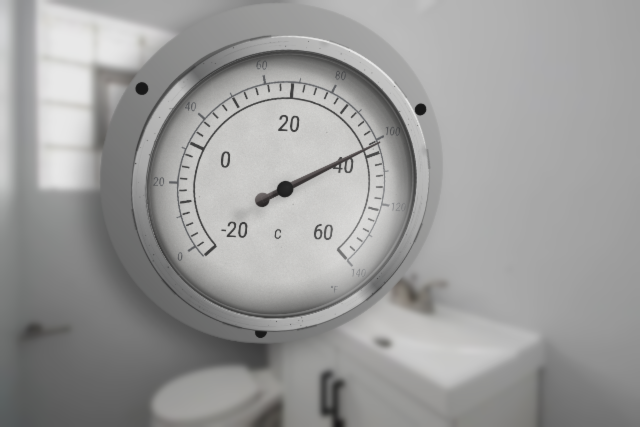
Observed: 38 °C
